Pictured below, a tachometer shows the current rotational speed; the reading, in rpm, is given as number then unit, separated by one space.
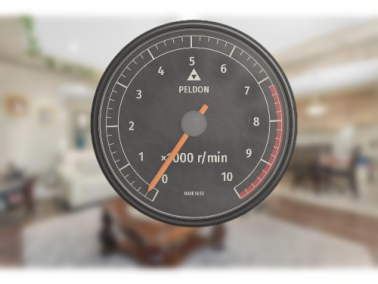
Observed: 200 rpm
